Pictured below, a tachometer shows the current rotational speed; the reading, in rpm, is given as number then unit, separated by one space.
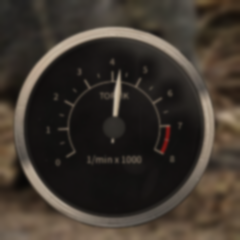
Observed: 4250 rpm
